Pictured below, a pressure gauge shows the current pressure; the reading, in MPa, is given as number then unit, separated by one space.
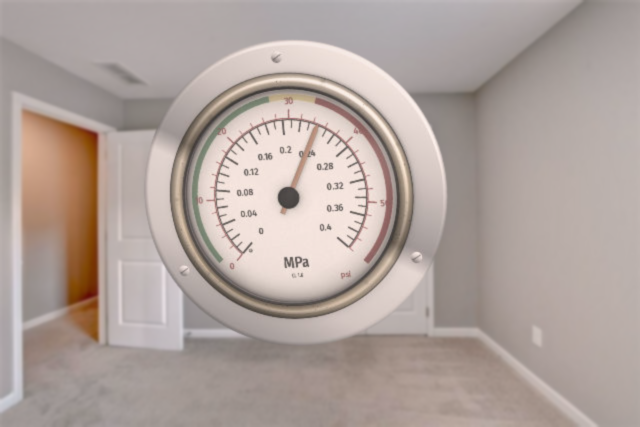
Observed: 0.24 MPa
